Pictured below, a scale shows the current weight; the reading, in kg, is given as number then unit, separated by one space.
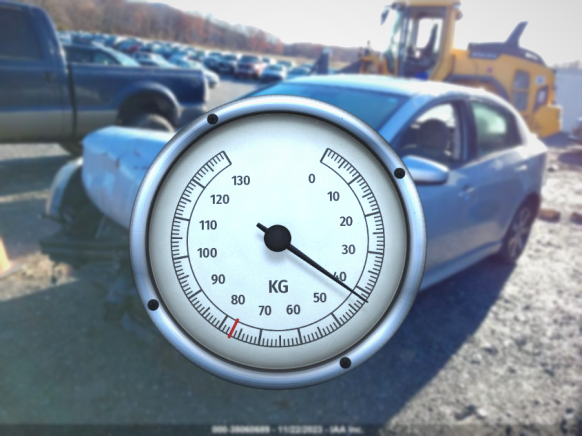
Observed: 42 kg
